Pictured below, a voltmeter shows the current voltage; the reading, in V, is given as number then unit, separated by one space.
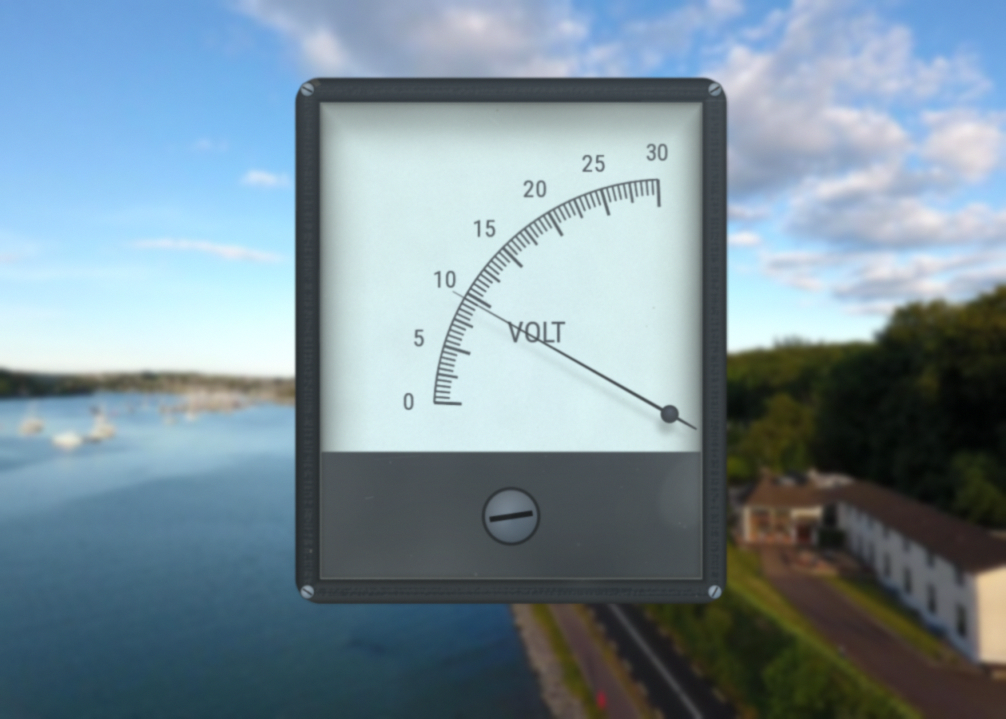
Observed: 9.5 V
